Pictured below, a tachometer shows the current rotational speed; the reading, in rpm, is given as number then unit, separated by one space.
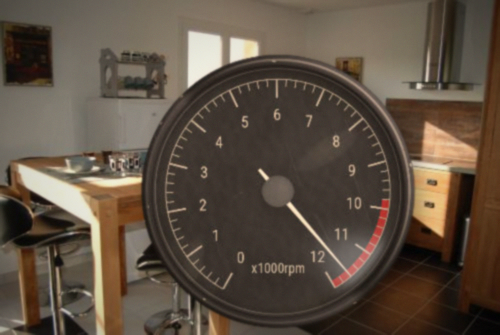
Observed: 11600 rpm
